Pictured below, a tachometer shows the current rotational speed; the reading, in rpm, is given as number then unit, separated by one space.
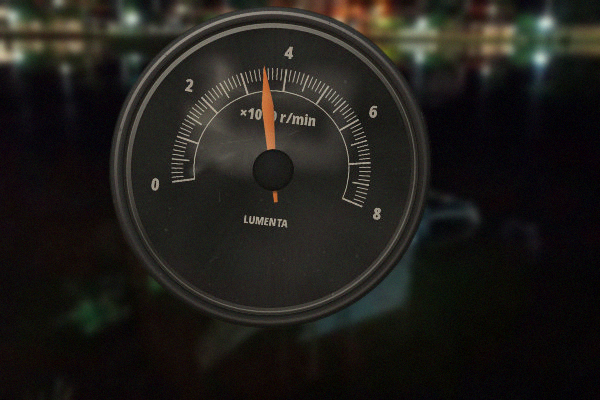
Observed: 3500 rpm
